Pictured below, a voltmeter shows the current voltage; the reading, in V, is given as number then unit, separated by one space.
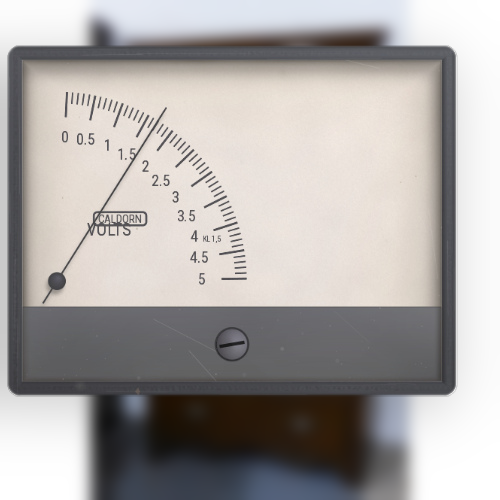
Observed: 1.7 V
